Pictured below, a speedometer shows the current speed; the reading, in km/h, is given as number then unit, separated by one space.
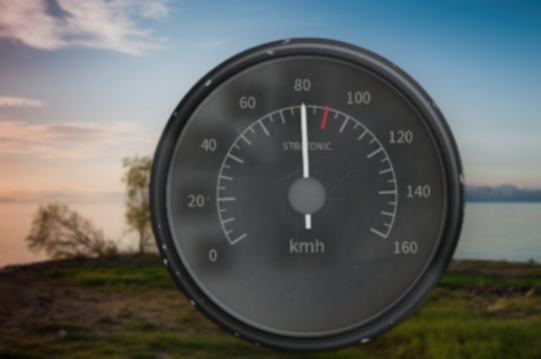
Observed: 80 km/h
